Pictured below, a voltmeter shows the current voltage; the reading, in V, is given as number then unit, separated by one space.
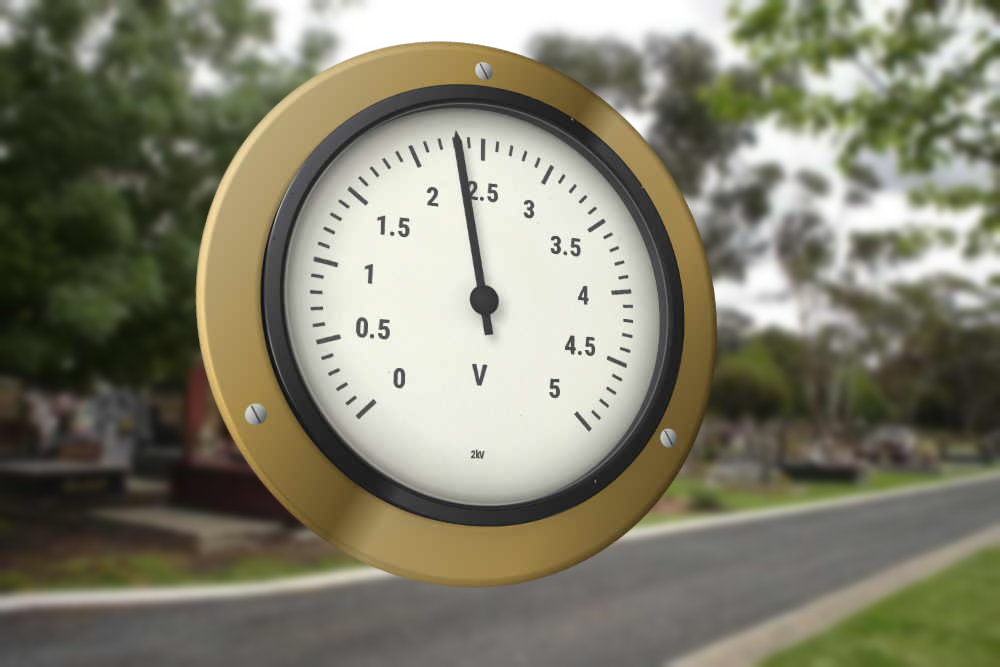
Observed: 2.3 V
